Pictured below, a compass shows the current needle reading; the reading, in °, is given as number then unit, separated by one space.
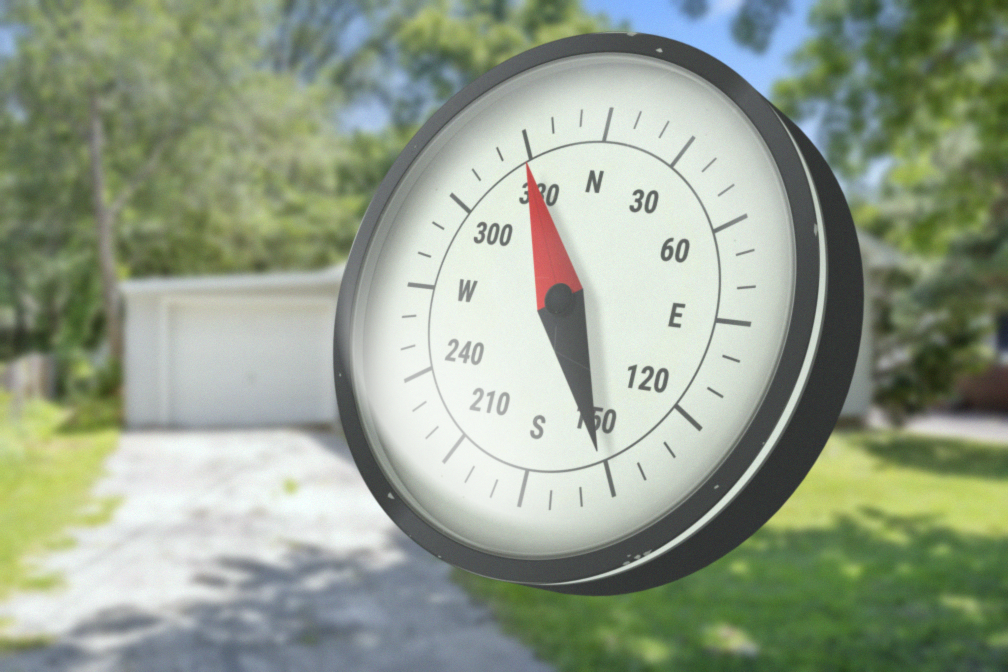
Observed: 330 °
